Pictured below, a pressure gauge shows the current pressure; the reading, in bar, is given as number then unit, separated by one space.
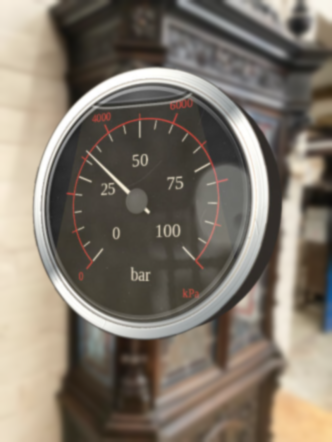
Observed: 32.5 bar
